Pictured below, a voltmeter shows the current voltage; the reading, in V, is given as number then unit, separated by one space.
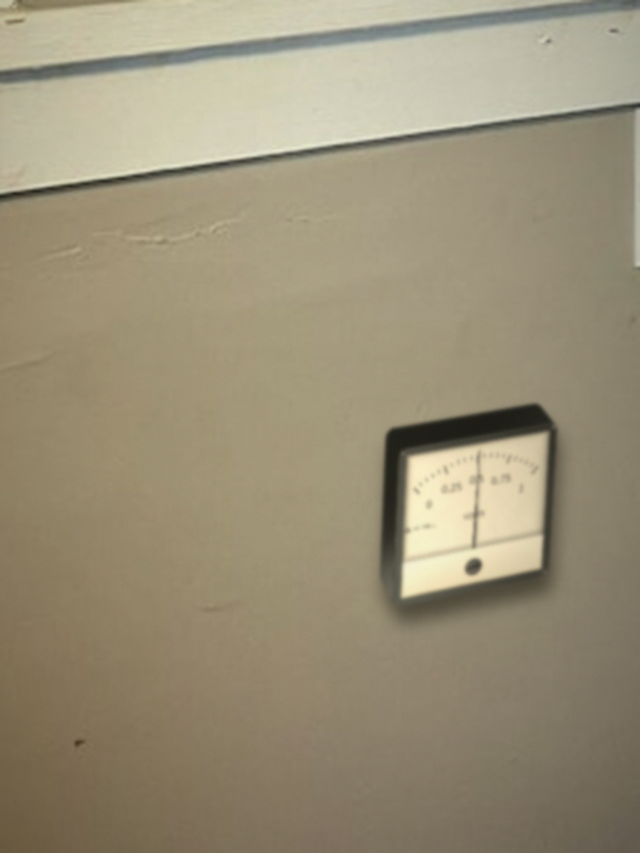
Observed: 0.5 V
